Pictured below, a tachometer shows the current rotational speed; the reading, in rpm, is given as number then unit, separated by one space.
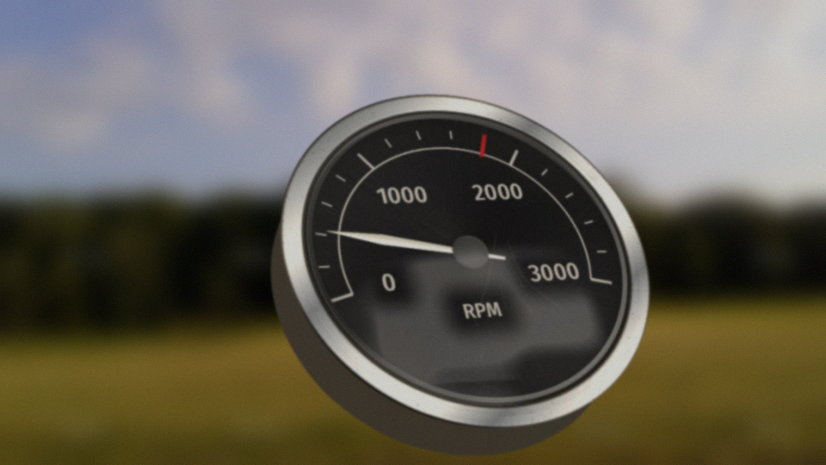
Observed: 400 rpm
